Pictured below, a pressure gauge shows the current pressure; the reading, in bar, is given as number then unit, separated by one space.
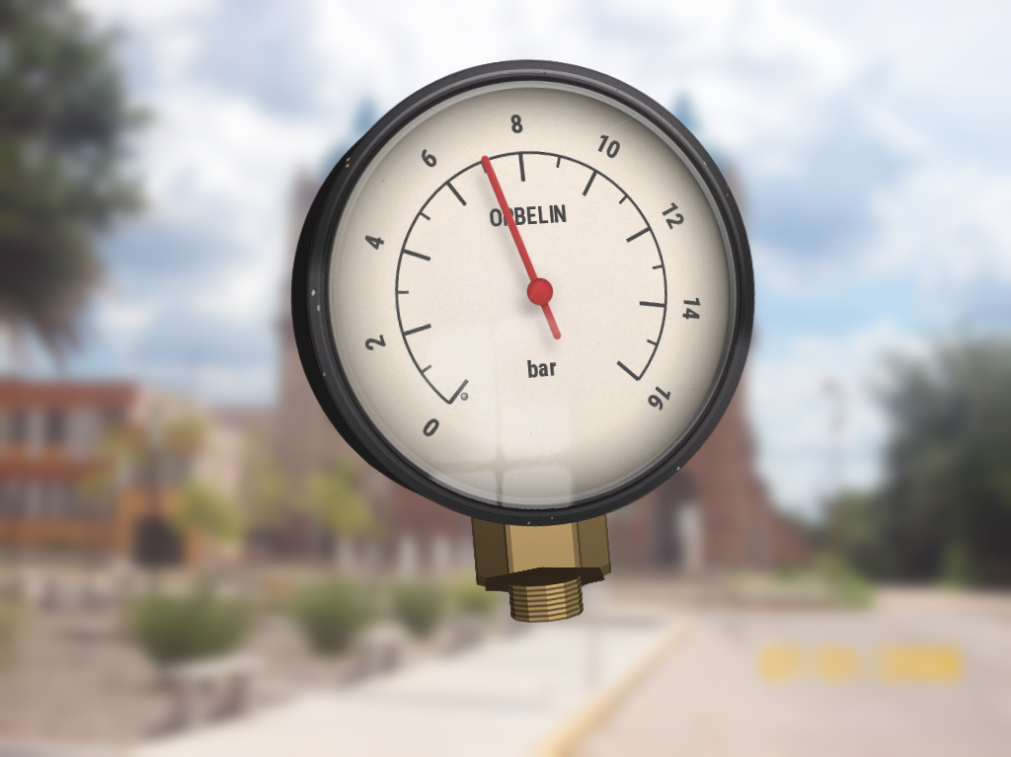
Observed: 7 bar
